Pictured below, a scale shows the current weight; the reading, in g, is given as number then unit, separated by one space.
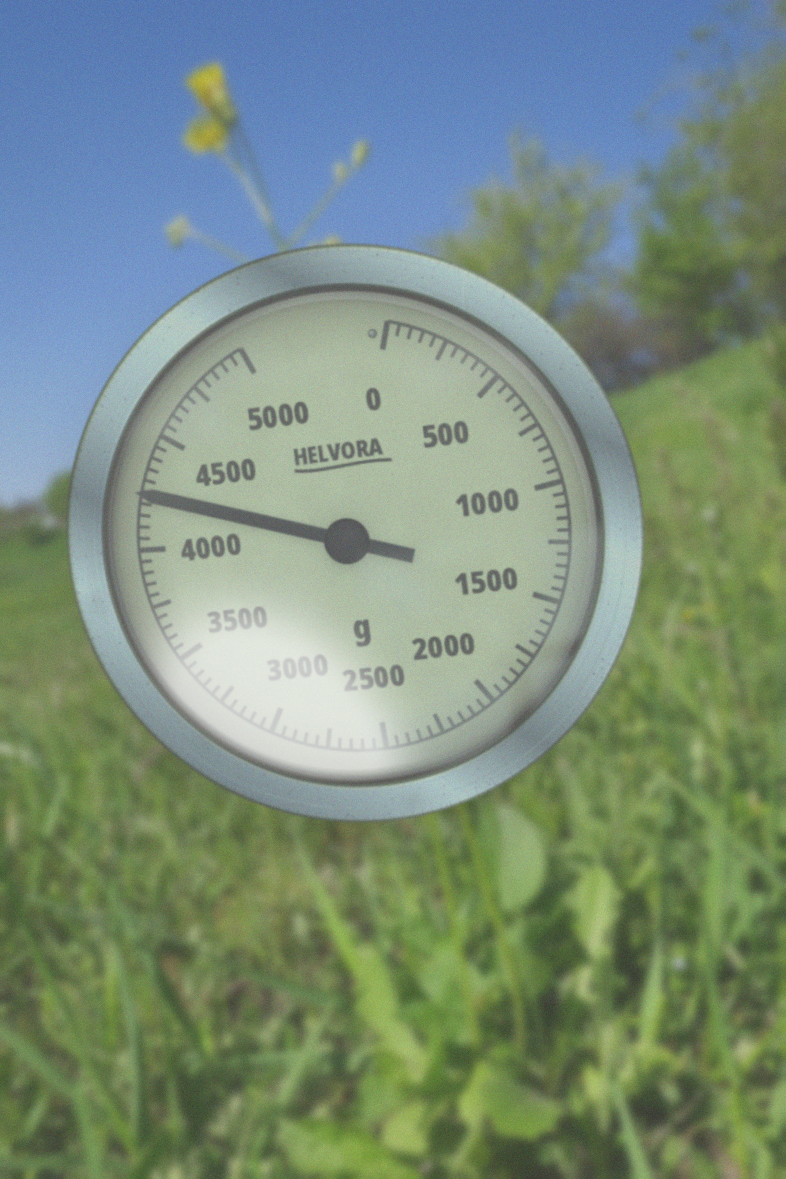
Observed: 4250 g
